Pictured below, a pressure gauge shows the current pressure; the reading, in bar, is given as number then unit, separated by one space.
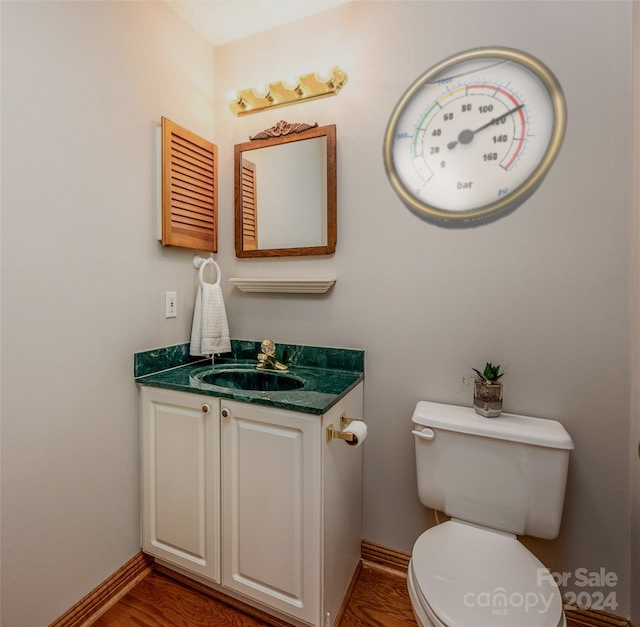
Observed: 120 bar
